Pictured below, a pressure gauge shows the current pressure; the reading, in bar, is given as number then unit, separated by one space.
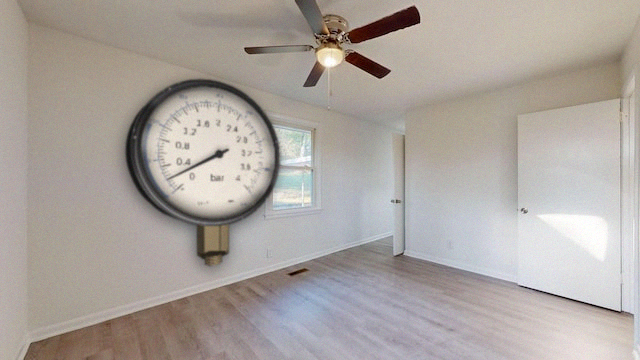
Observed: 0.2 bar
